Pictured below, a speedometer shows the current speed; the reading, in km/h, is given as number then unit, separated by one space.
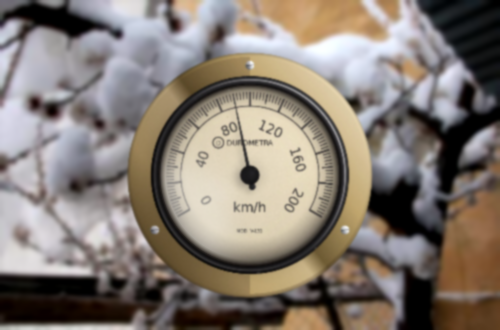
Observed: 90 km/h
